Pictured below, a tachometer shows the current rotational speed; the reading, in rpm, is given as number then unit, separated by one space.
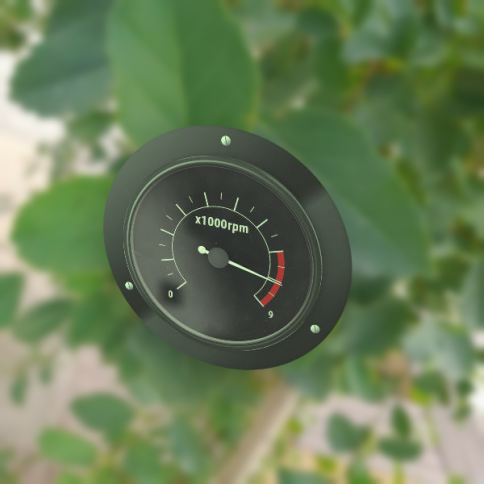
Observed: 8000 rpm
